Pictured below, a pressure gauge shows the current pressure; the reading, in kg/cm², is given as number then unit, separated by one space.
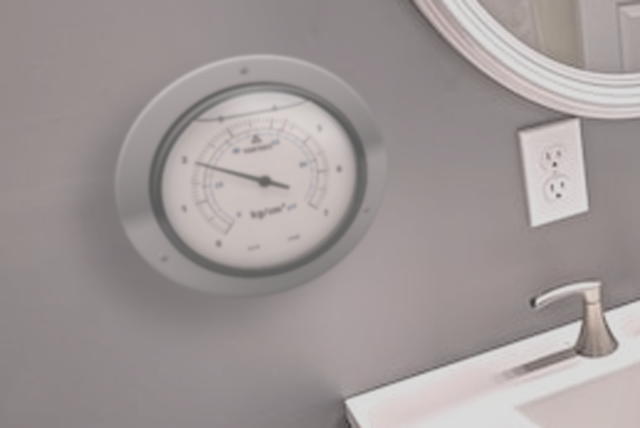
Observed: 2 kg/cm²
